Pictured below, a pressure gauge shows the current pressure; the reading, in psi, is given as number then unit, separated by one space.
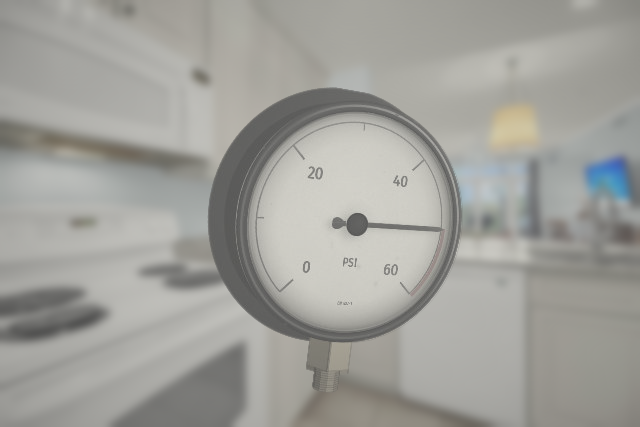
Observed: 50 psi
